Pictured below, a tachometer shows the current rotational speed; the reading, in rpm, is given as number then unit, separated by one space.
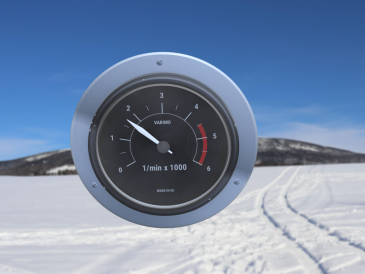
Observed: 1750 rpm
